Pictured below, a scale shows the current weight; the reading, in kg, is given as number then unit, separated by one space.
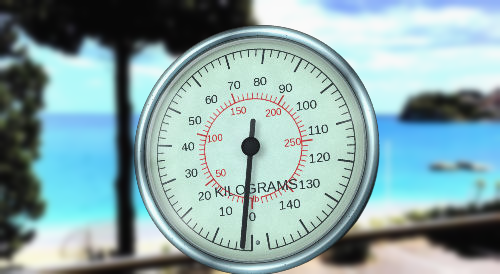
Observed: 2 kg
